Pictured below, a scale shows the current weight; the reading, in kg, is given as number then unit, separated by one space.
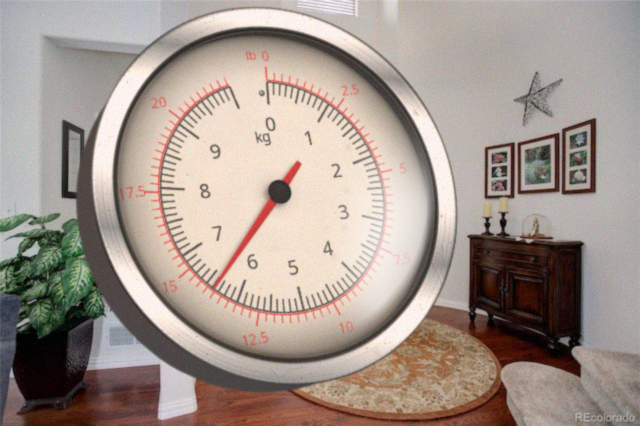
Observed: 6.4 kg
